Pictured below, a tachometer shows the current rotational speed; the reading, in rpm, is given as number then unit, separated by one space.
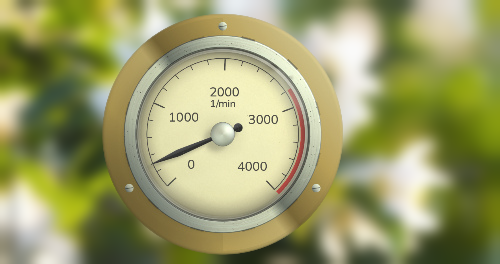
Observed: 300 rpm
